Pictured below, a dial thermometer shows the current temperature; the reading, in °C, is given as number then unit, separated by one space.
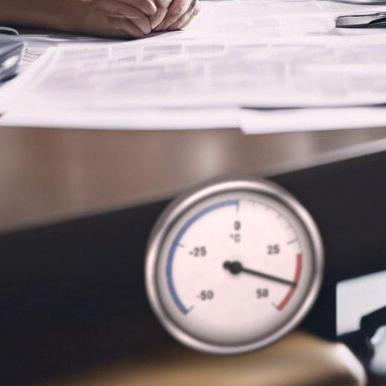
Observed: 40 °C
